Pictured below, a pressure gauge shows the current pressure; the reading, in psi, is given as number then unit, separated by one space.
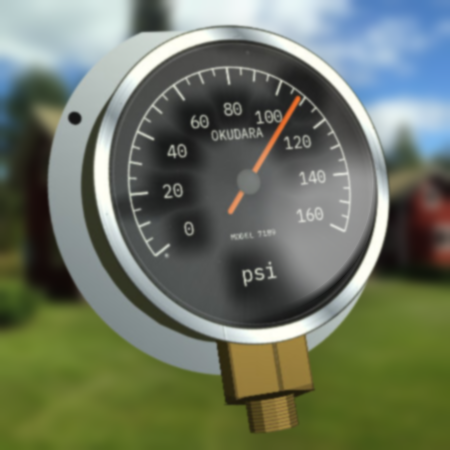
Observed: 107.5 psi
